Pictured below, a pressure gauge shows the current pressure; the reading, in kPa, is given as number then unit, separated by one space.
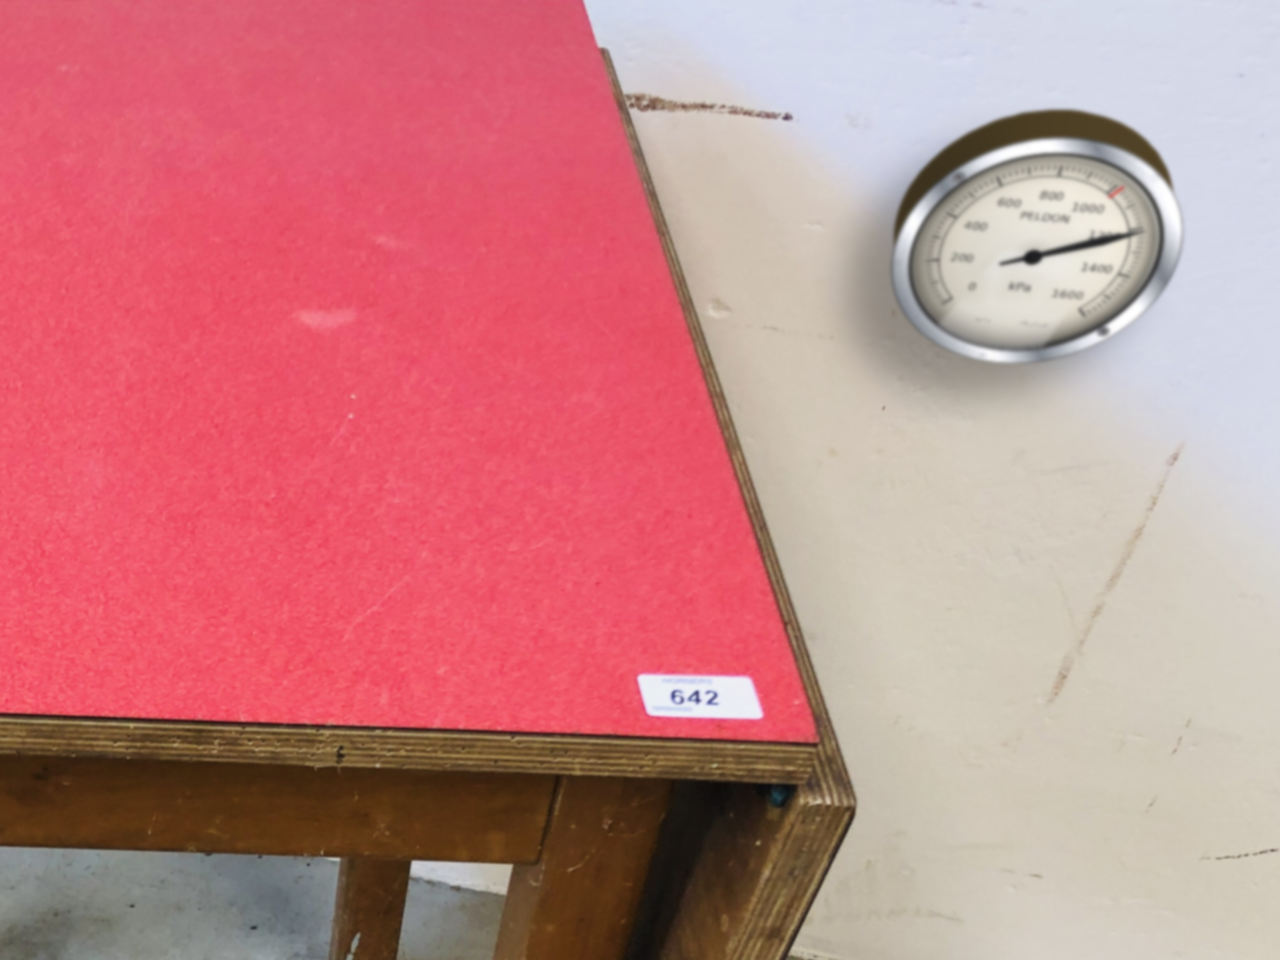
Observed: 1200 kPa
